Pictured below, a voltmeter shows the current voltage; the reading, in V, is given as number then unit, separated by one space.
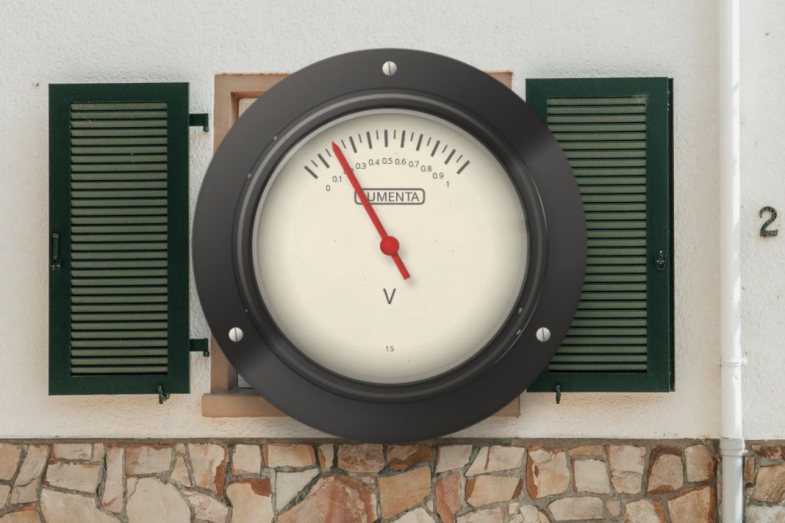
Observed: 0.2 V
